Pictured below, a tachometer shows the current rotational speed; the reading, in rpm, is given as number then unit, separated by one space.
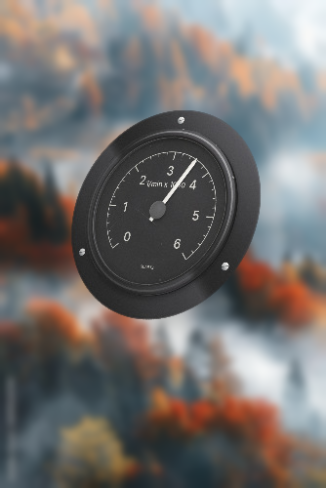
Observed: 3600 rpm
